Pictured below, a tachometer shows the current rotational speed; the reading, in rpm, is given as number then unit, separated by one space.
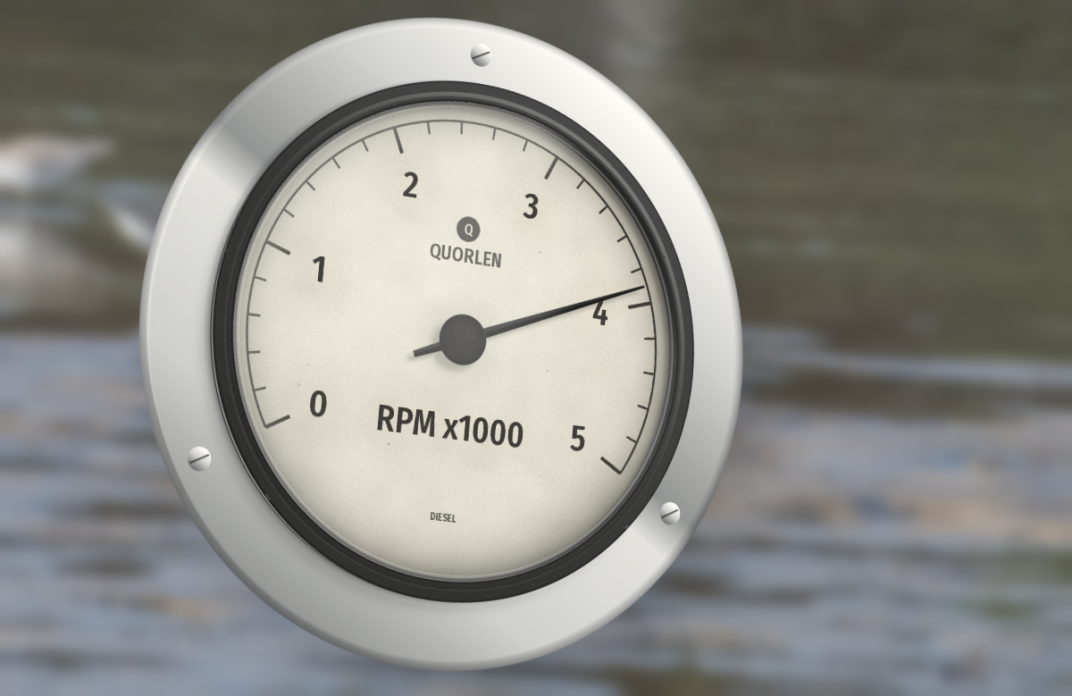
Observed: 3900 rpm
